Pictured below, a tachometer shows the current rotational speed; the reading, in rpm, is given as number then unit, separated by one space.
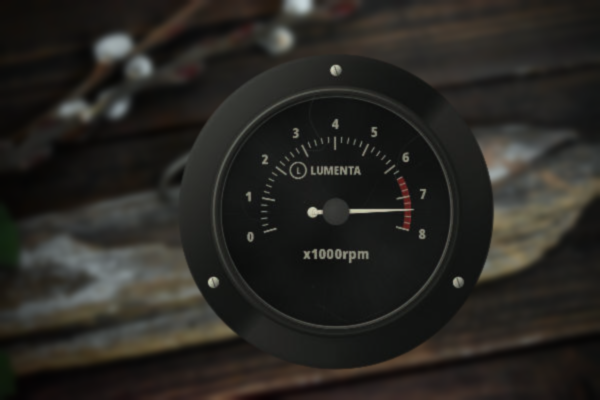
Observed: 7400 rpm
